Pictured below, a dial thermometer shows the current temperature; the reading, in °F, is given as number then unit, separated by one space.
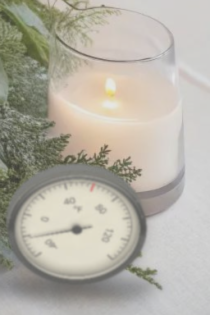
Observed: -20 °F
